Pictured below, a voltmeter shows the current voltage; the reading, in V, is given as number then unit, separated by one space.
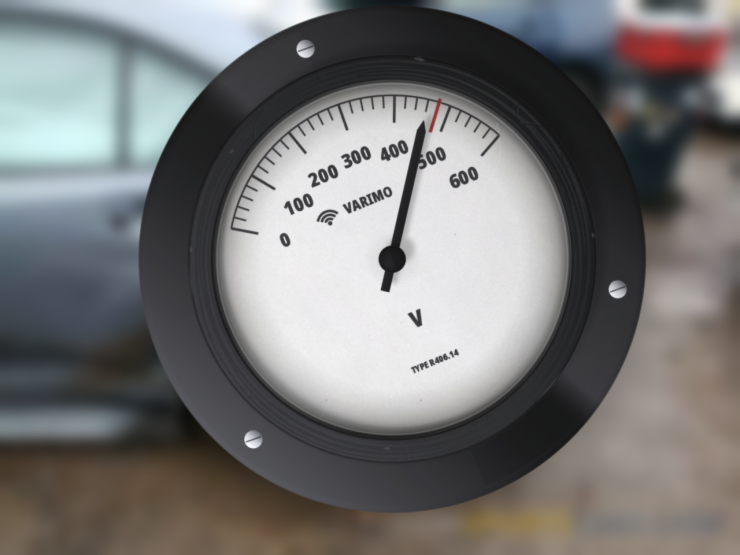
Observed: 460 V
